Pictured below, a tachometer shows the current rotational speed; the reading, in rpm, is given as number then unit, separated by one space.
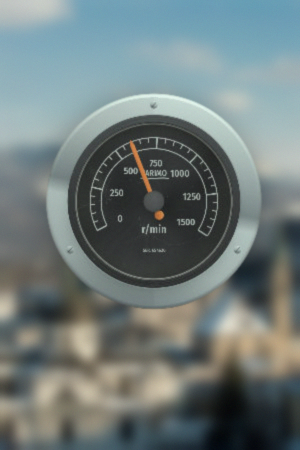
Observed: 600 rpm
